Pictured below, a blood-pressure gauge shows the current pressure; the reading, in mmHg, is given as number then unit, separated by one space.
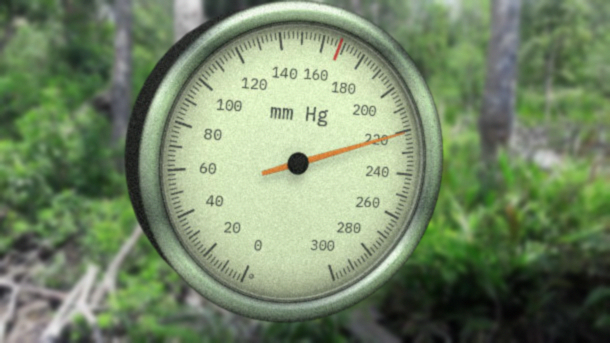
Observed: 220 mmHg
